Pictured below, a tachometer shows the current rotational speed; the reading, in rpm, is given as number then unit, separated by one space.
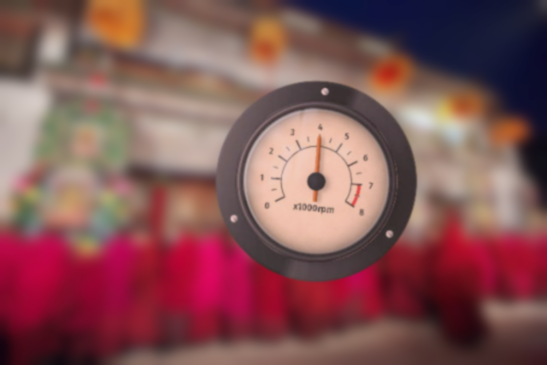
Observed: 4000 rpm
